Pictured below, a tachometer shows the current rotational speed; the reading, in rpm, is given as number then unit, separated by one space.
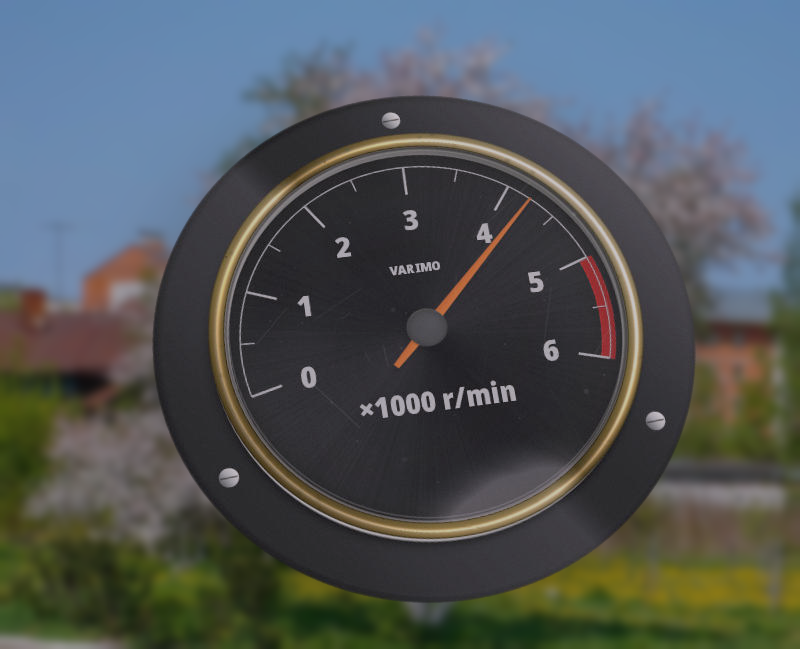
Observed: 4250 rpm
